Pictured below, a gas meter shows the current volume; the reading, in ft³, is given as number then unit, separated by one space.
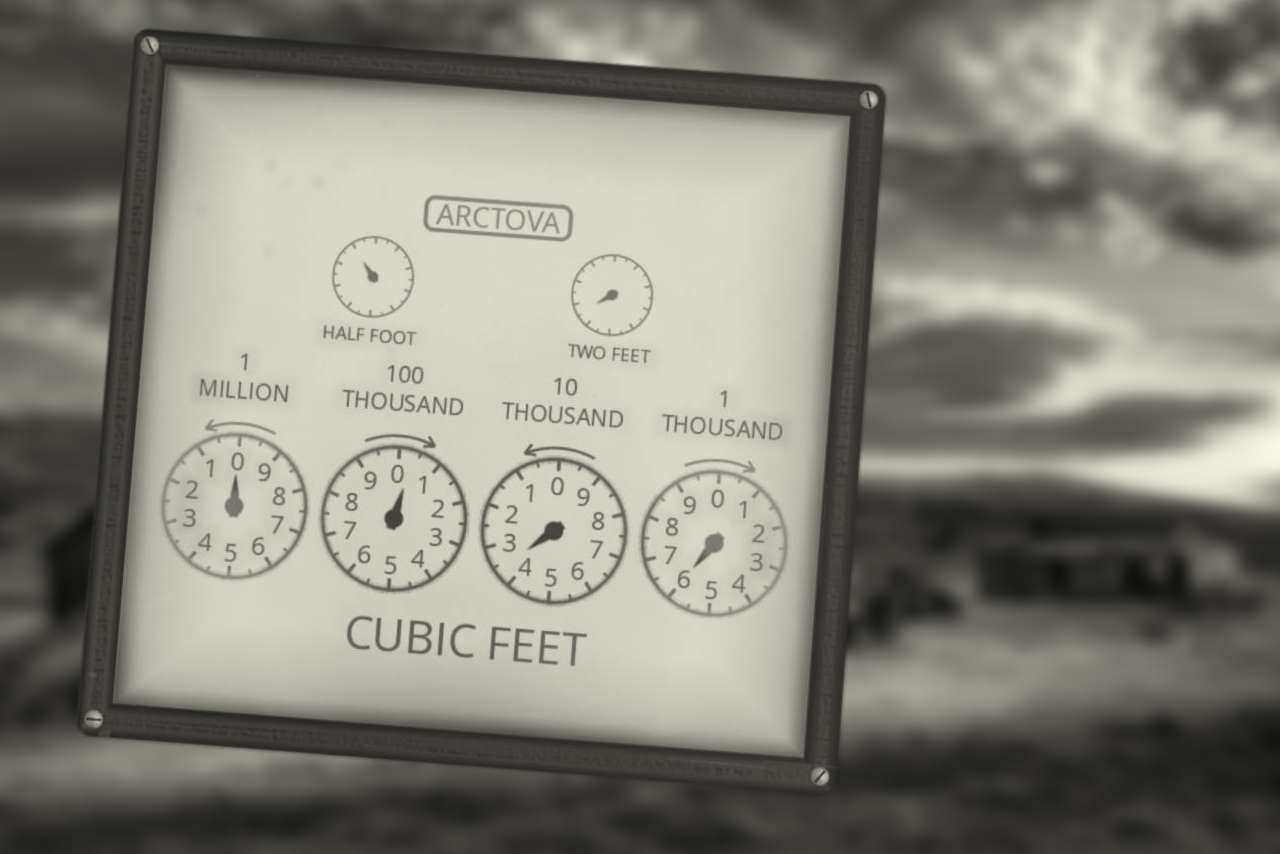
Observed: 3600 ft³
